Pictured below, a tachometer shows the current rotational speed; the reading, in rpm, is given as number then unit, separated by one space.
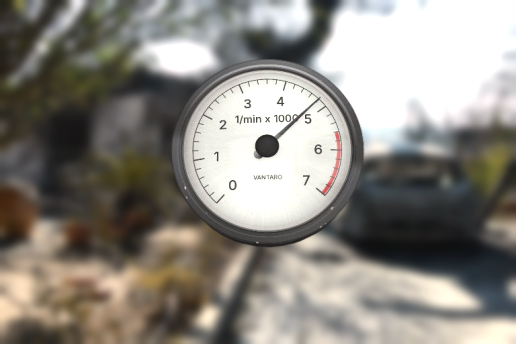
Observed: 4800 rpm
